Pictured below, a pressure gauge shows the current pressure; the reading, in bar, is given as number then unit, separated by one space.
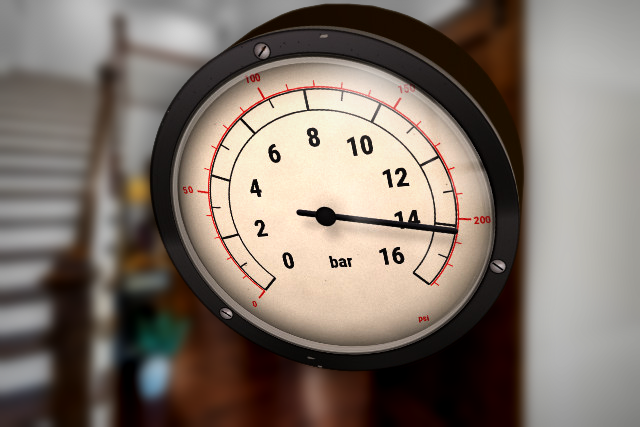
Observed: 14 bar
